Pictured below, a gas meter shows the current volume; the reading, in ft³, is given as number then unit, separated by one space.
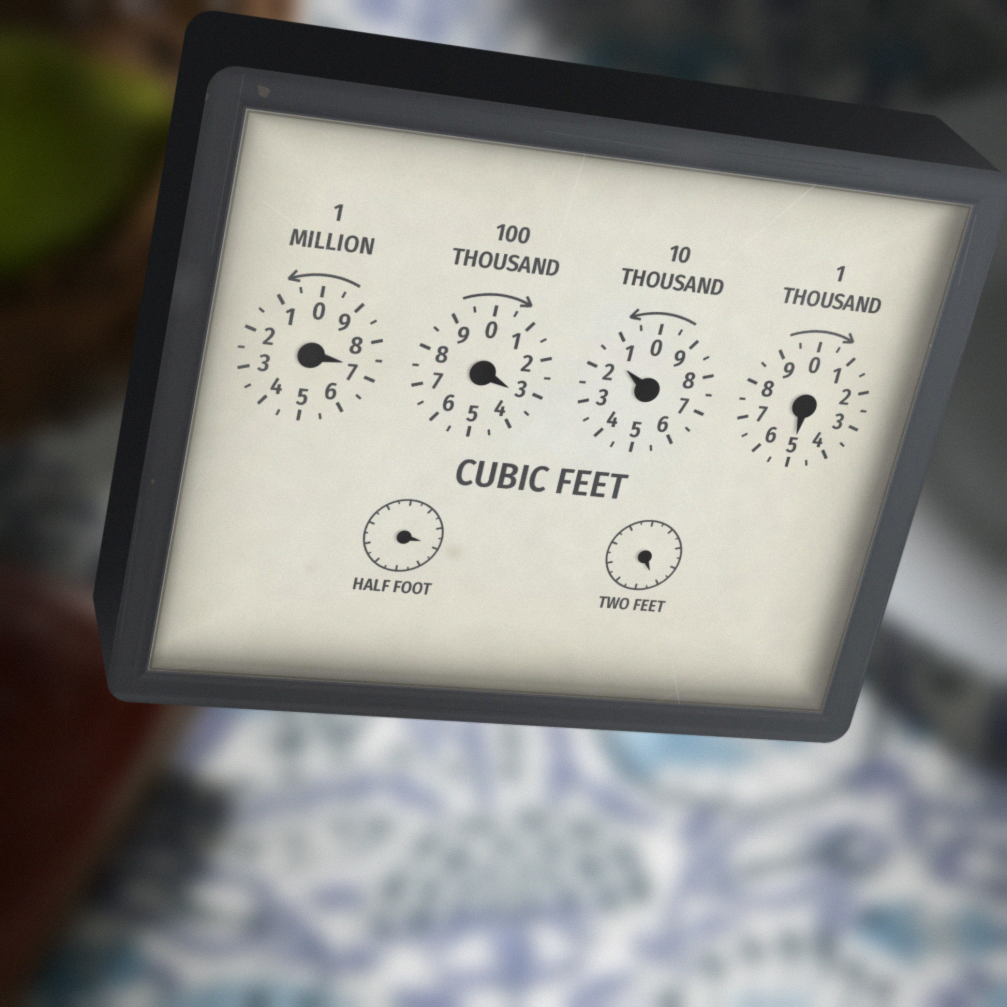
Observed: 731500 ft³
